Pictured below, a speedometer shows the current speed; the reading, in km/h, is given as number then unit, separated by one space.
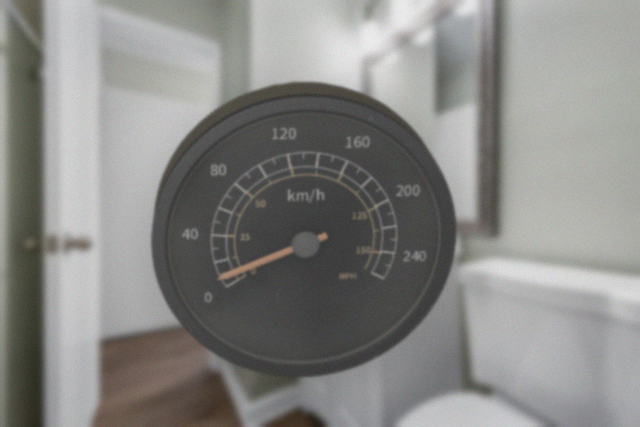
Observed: 10 km/h
